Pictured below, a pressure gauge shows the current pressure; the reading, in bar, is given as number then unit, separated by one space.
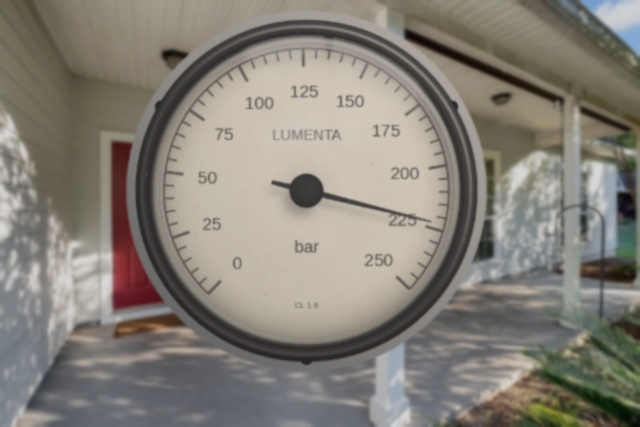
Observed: 222.5 bar
